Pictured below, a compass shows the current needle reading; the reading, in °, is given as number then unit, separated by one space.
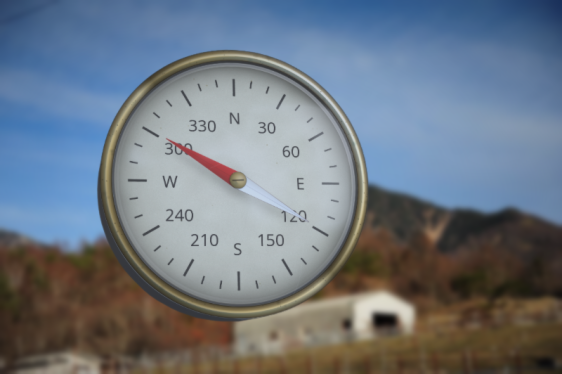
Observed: 300 °
